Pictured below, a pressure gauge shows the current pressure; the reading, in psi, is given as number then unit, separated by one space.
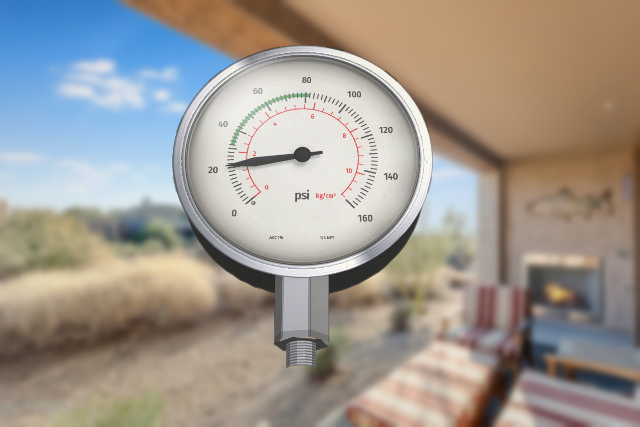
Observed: 20 psi
